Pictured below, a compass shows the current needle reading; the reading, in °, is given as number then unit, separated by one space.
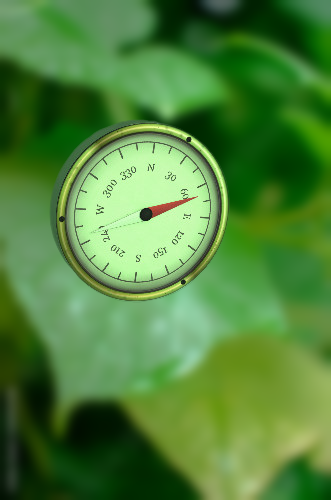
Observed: 67.5 °
